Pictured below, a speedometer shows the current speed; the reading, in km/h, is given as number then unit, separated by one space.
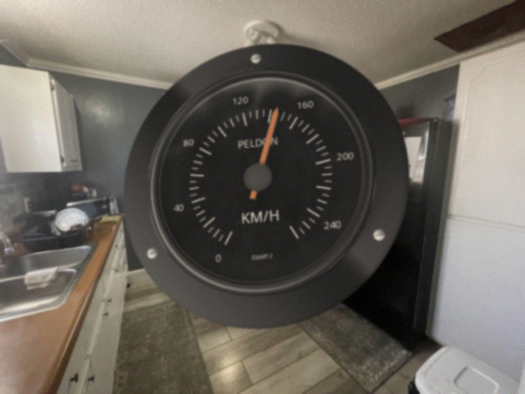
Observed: 145 km/h
